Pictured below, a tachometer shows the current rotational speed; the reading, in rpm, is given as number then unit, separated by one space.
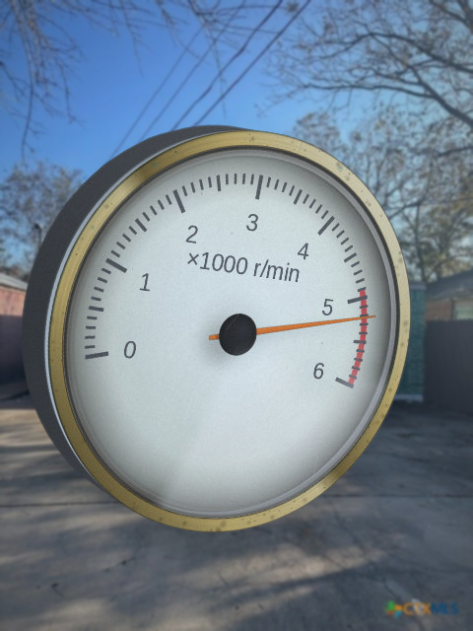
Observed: 5200 rpm
